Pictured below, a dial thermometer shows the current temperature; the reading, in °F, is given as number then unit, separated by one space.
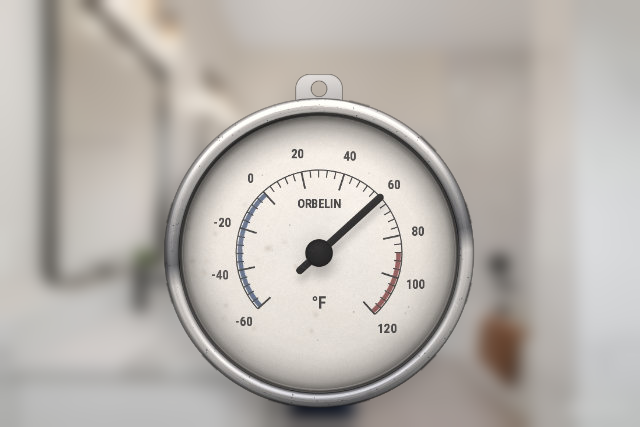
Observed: 60 °F
